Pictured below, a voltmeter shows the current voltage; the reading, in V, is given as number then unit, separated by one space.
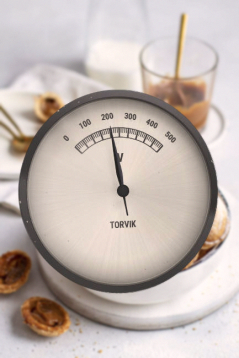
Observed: 200 V
